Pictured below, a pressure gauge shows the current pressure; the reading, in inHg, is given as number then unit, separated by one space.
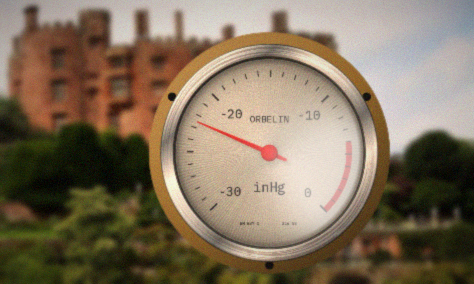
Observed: -22.5 inHg
